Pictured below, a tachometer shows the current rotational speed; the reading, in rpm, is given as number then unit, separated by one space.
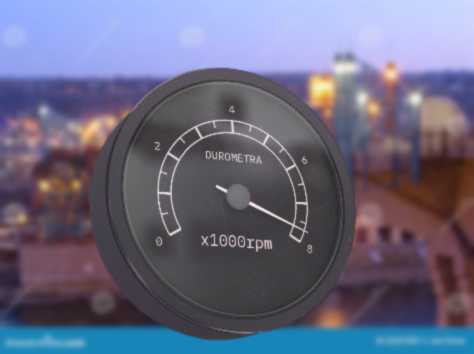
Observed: 7750 rpm
